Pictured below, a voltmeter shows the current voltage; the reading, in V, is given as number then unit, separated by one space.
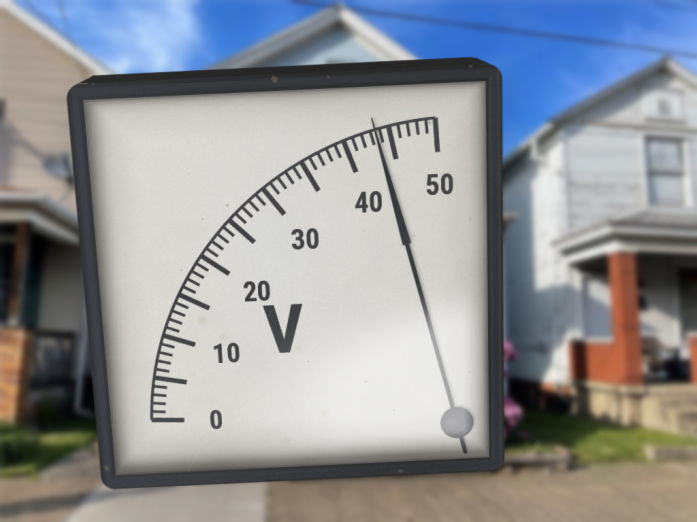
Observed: 43.5 V
